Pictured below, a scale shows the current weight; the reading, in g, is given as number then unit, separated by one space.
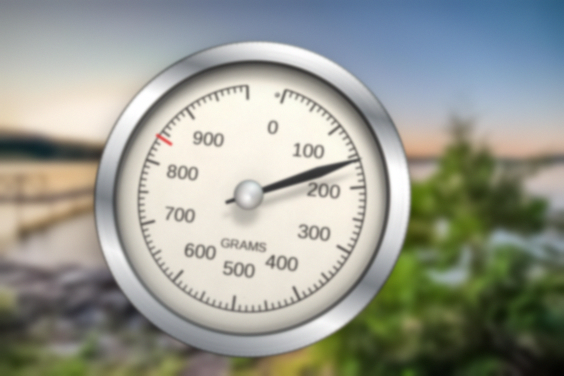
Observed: 160 g
